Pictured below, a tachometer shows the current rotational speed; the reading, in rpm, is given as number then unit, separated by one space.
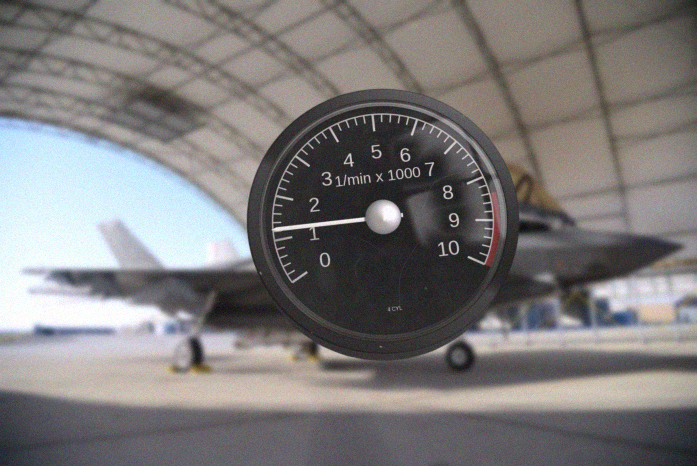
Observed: 1200 rpm
